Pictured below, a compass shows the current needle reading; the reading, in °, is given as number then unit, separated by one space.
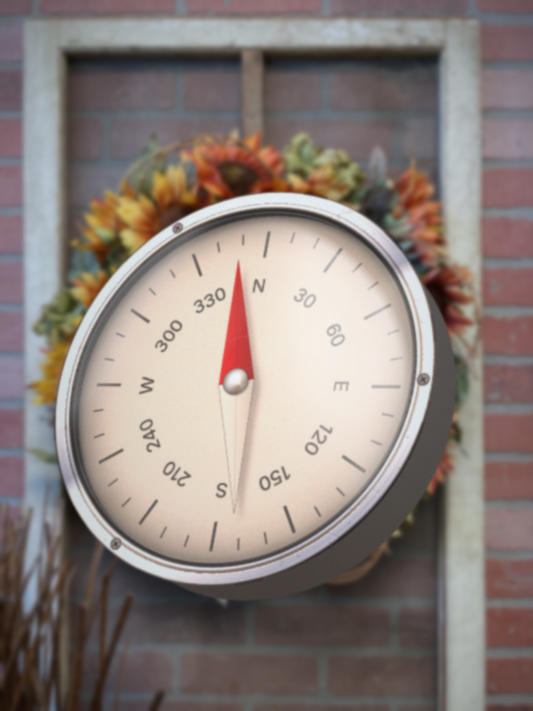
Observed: 350 °
